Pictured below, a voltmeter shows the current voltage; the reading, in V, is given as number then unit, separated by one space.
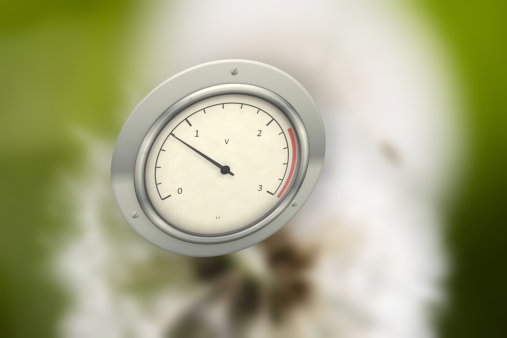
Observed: 0.8 V
